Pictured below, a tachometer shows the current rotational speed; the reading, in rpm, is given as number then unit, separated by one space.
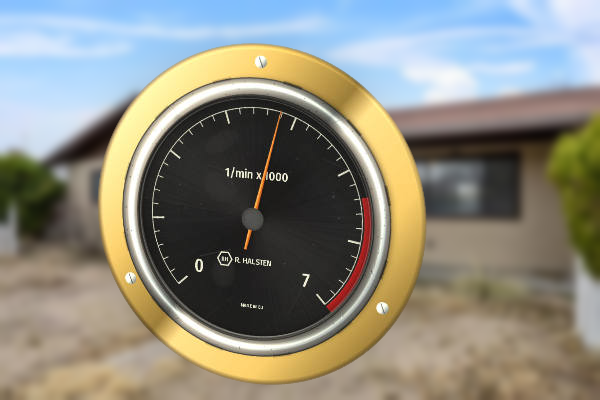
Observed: 3800 rpm
